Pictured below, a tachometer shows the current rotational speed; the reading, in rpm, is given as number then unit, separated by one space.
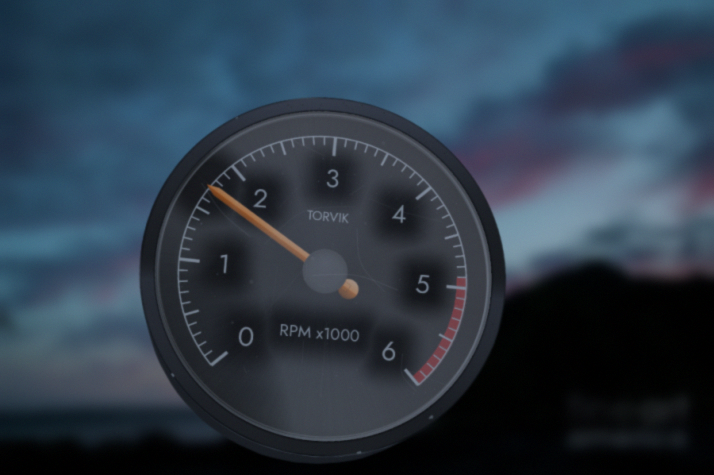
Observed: 1700 rpm
